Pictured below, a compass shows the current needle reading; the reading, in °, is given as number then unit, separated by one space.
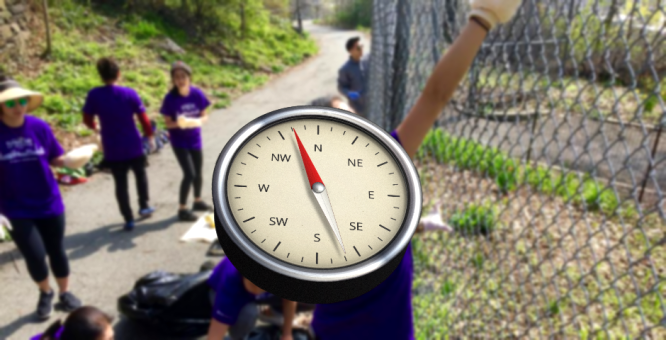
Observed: 340 °
